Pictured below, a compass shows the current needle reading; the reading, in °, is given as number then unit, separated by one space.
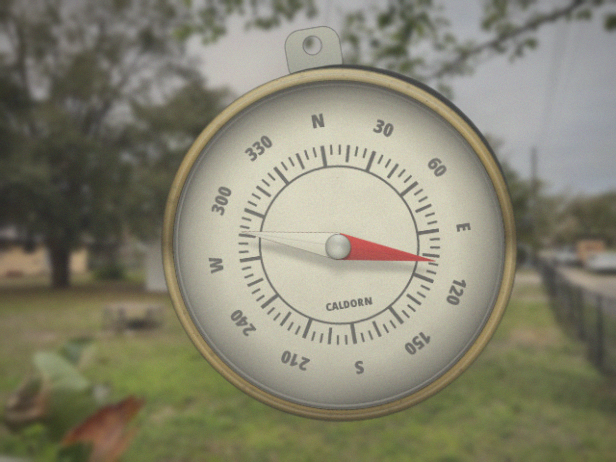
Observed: 107.5 °
